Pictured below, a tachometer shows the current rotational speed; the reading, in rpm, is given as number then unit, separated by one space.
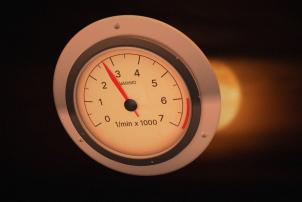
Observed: 2750 rpm
